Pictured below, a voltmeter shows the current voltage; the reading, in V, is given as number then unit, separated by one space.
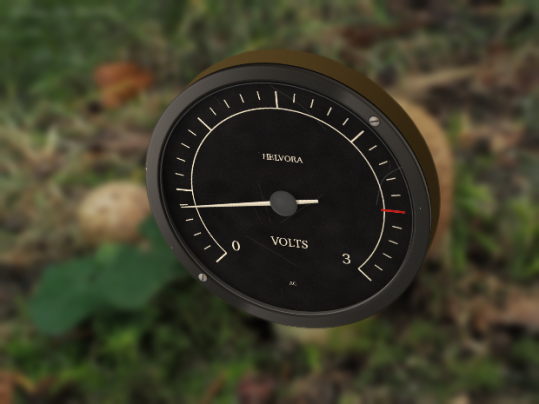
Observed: 0.4 V
